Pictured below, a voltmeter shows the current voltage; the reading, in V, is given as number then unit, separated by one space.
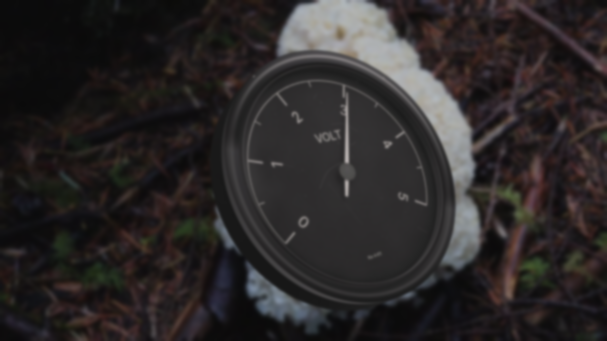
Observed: 3 V
